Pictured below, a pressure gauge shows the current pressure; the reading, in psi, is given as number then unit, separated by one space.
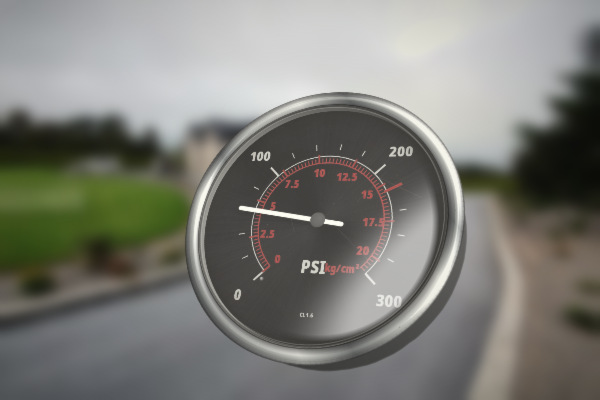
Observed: 60 psi
